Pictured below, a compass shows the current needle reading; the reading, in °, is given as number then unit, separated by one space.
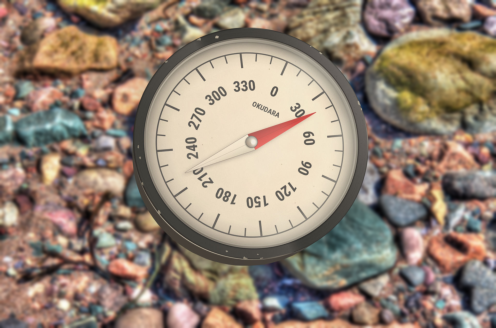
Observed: 40 °
